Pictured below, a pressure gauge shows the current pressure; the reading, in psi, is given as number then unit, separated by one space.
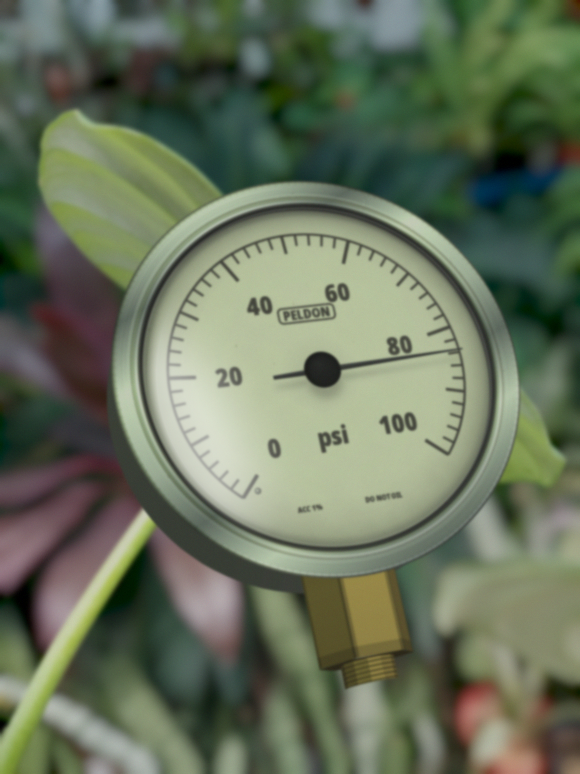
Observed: 84 psi
